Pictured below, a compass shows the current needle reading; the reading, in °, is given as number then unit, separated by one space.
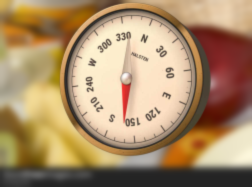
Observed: 160 °
